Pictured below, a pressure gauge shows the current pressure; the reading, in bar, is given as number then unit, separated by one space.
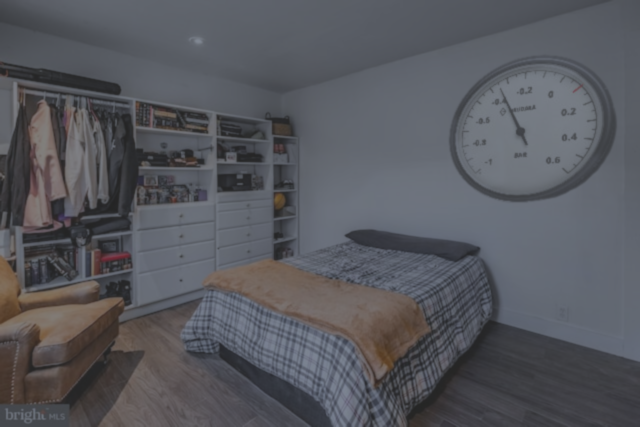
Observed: -0.35 bar
